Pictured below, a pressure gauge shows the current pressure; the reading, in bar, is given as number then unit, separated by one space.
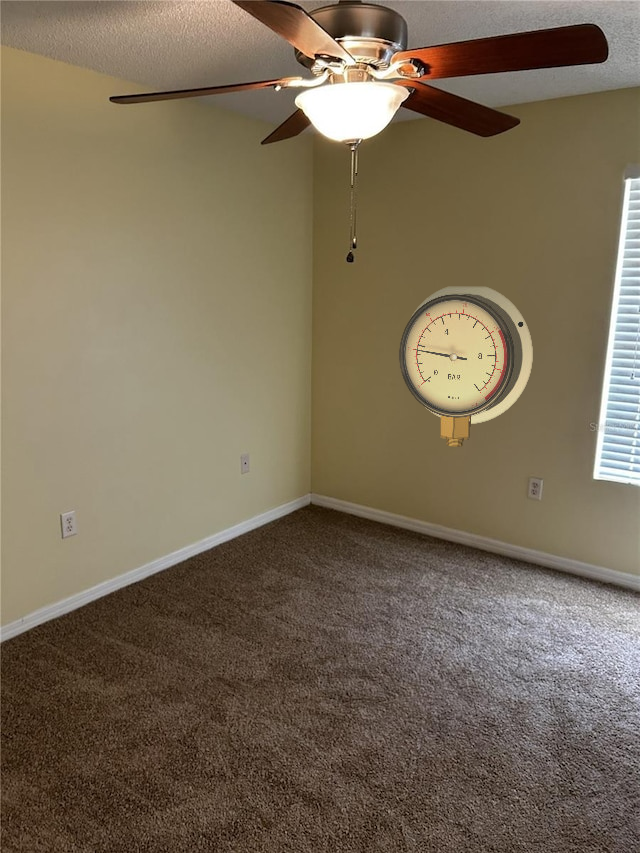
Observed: 1.75 bar
